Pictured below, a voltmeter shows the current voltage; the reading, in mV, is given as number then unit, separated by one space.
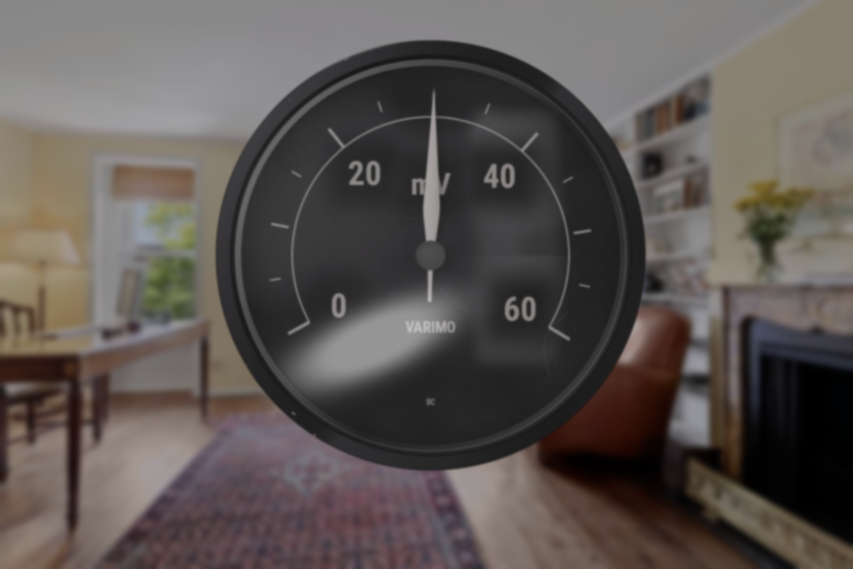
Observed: 30 mV
